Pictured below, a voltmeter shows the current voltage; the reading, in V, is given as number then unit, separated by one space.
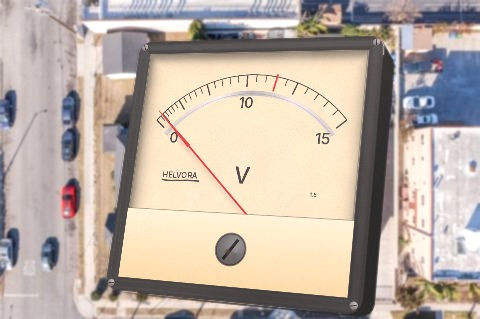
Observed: 2.5 V
